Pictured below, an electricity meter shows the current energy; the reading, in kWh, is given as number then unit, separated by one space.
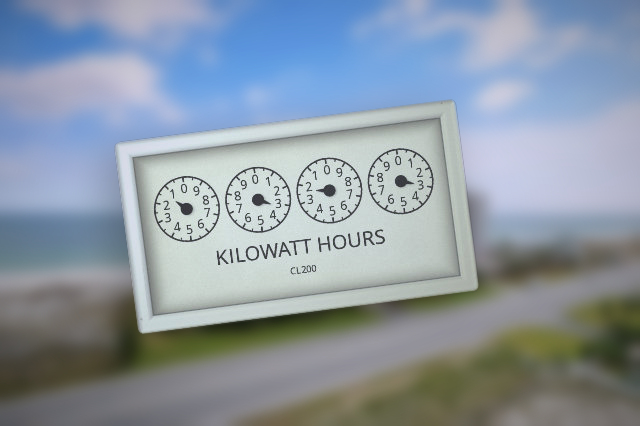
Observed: 1323 kWh
